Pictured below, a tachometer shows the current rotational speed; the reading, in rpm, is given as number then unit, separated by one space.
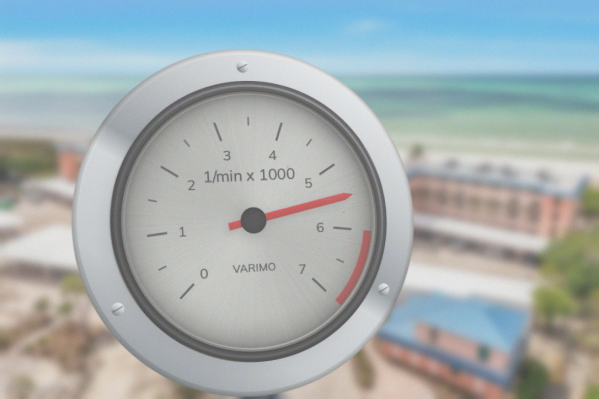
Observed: 5500 rpm
